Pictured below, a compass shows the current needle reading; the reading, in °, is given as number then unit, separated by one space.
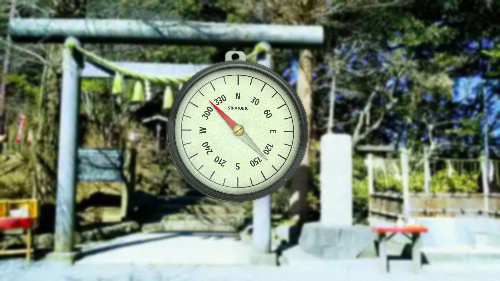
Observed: 315 °
